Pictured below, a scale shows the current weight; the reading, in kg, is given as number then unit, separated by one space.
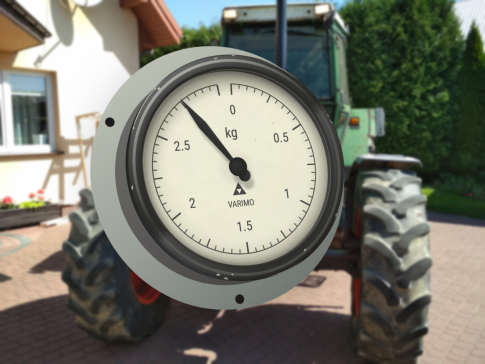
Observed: 2.75 kg
